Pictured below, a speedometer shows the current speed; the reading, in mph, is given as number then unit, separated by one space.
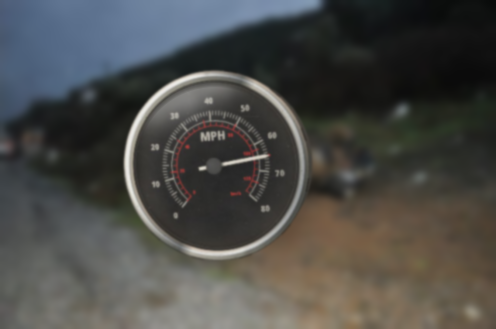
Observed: 65 mph
